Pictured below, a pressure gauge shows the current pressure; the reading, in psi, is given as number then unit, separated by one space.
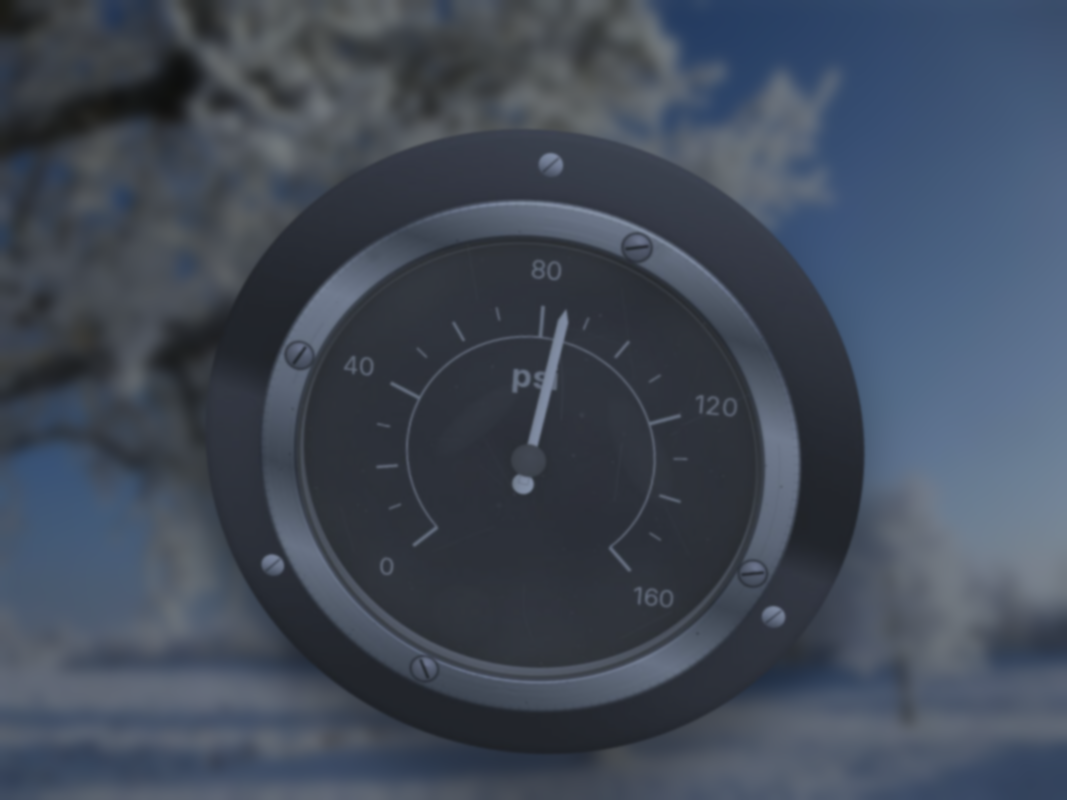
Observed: 85 psi
